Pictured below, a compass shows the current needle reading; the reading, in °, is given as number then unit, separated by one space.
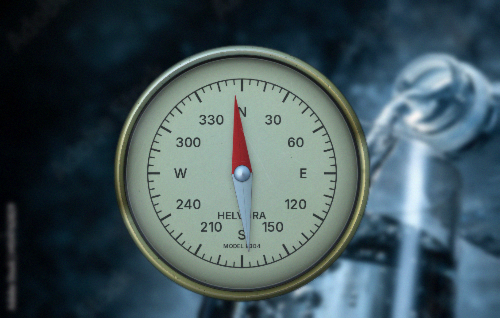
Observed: 355 °
